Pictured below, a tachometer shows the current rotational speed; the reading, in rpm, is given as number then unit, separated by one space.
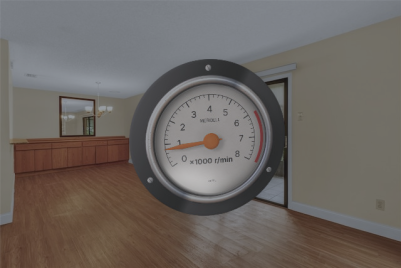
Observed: 800 rpm
